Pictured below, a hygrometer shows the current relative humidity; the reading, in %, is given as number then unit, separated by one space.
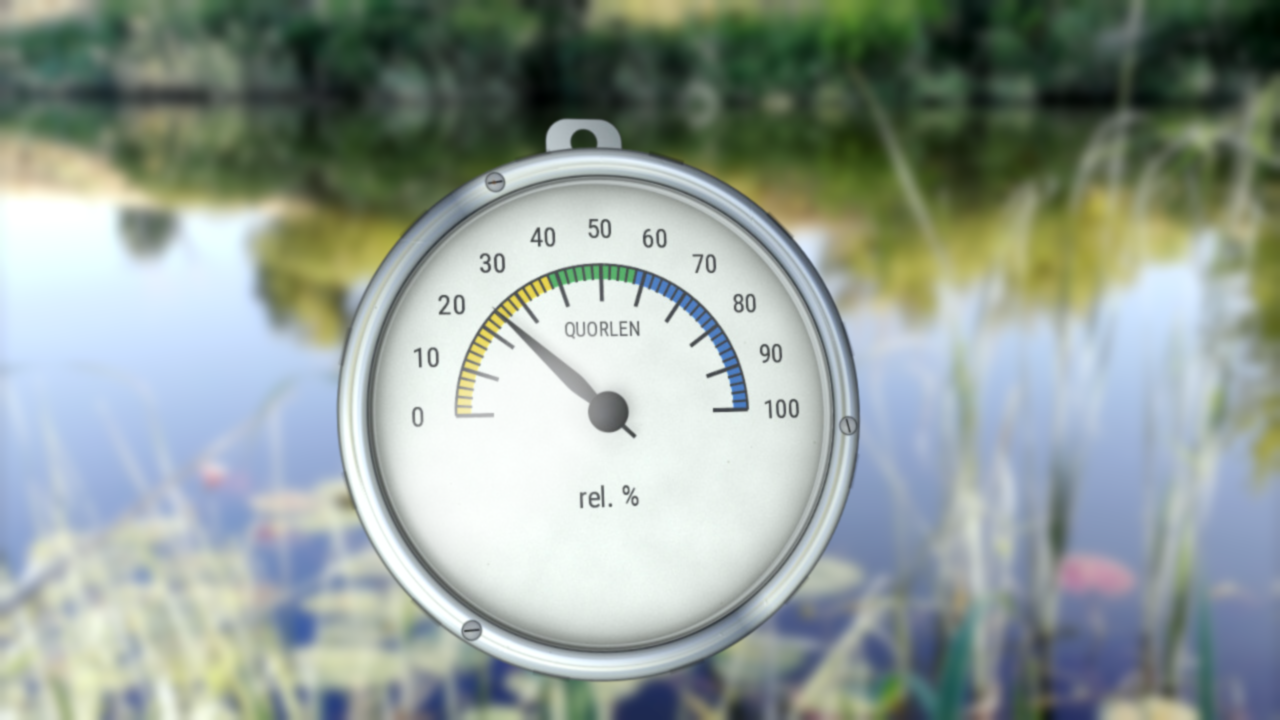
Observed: 24 %
